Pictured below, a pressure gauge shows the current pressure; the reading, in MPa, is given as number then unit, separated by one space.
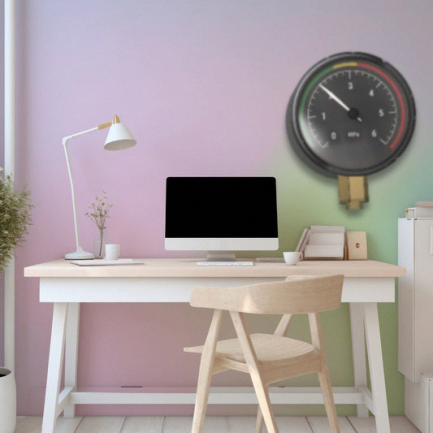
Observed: 2 MPa
